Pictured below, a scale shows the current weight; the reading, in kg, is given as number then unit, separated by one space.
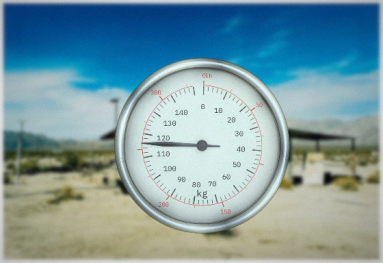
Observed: 116 kg
